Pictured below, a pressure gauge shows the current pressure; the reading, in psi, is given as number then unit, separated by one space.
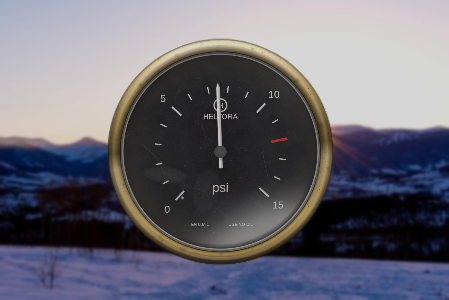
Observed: 7.5 psi
